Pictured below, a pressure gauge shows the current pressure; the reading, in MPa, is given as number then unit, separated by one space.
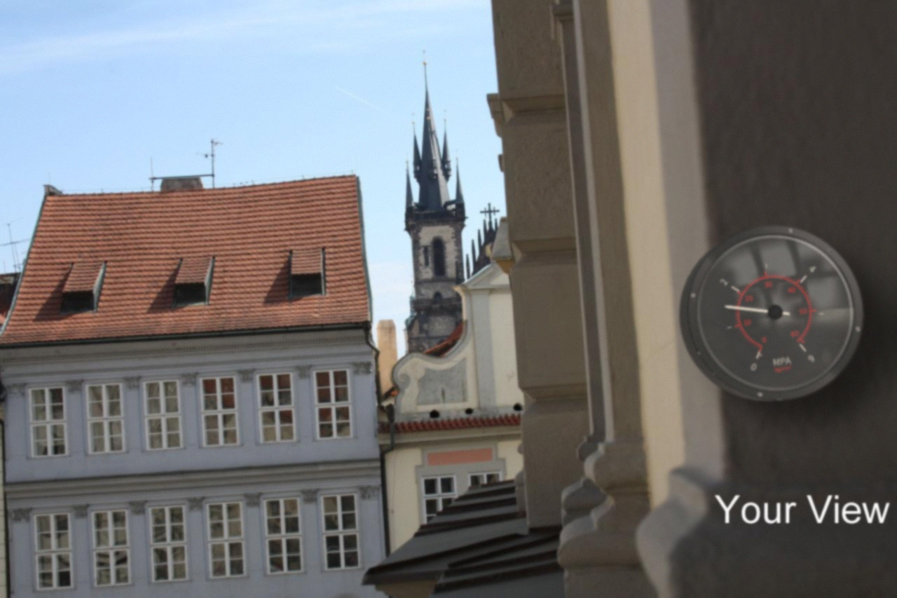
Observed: 1.5 MPa
